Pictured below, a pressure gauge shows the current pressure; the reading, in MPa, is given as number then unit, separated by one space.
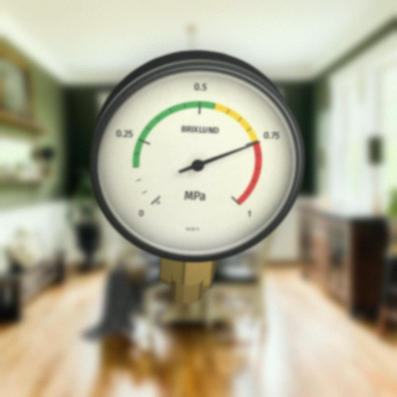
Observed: 0.75 MPa
